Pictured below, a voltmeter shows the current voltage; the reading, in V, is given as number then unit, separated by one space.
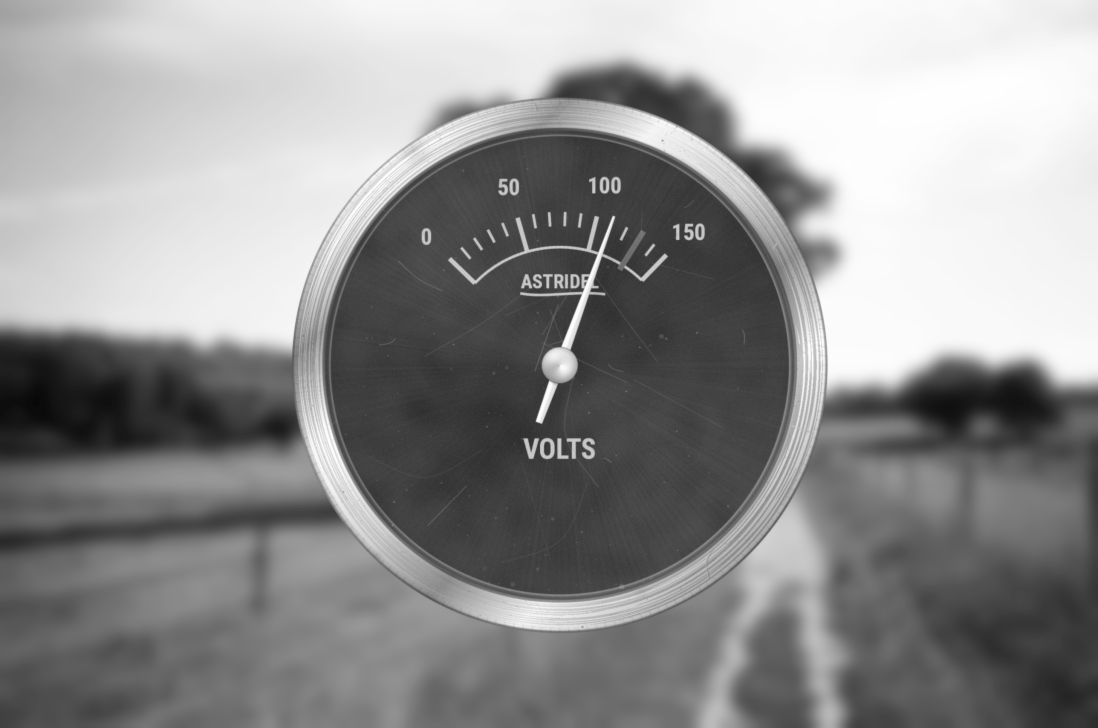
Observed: 110 V
